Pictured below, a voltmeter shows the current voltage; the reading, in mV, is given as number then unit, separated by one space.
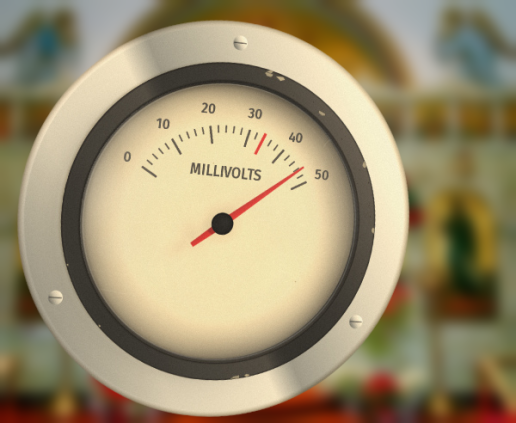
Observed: 46 mV
